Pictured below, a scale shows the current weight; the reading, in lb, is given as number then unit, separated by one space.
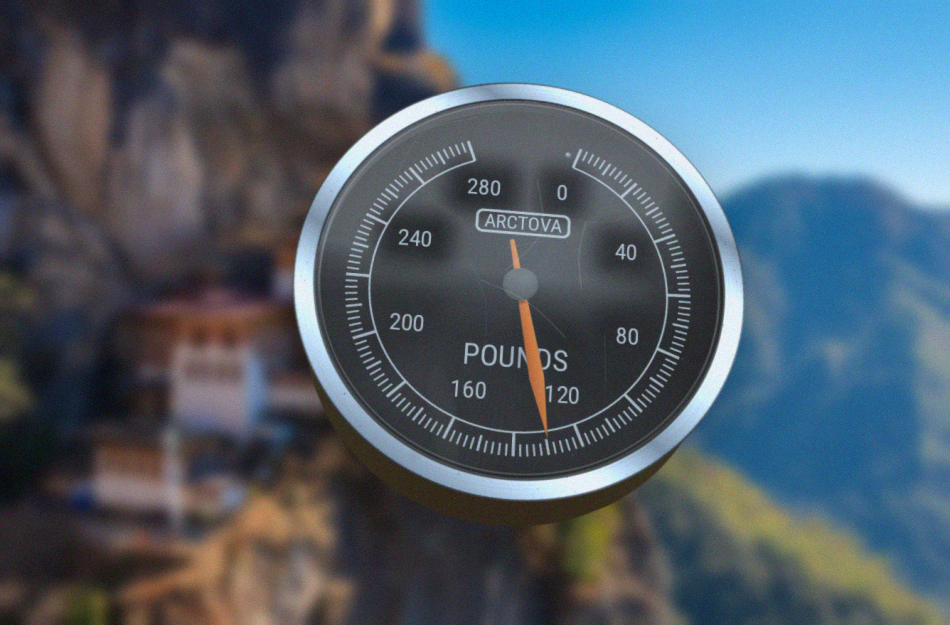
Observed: 130 lb
